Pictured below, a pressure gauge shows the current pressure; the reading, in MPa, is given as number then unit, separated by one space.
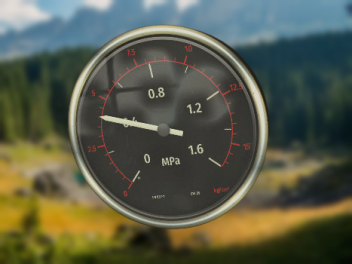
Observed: 0.4 MPa
